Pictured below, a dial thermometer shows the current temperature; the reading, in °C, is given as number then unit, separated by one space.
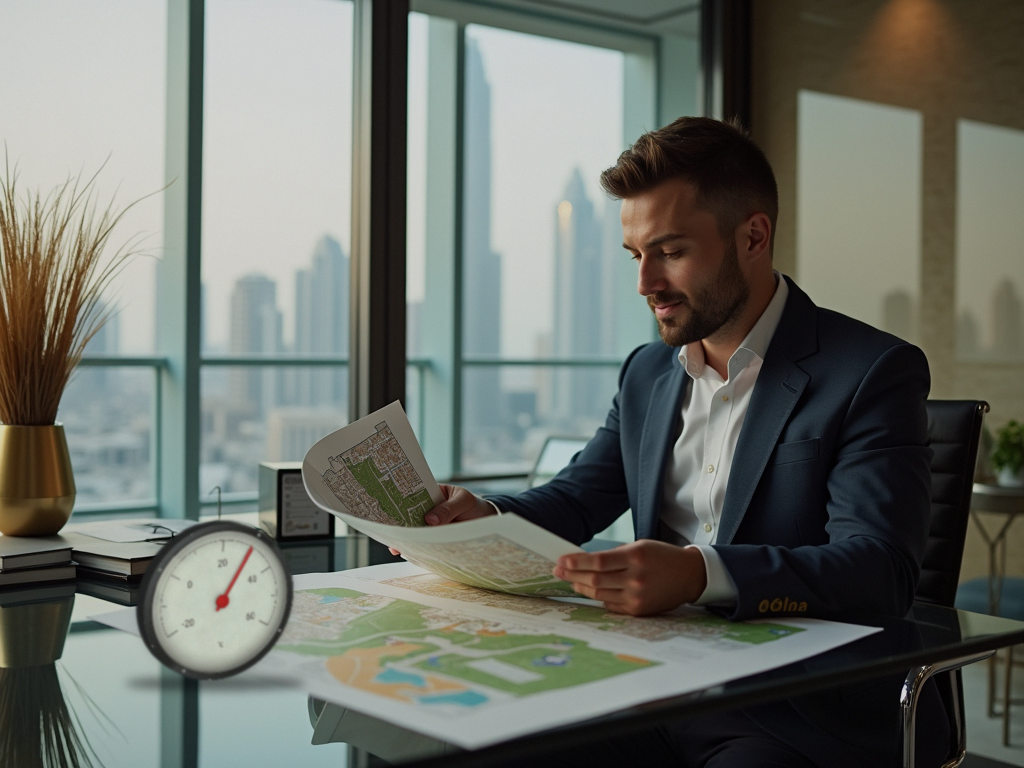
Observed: 30 °C
